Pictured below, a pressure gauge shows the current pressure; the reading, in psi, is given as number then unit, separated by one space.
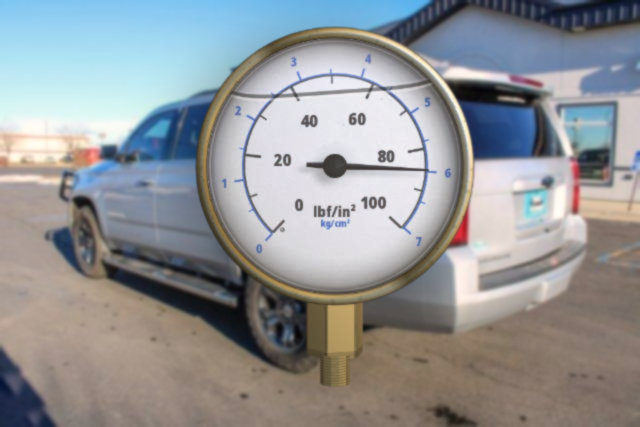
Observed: 85 psi
